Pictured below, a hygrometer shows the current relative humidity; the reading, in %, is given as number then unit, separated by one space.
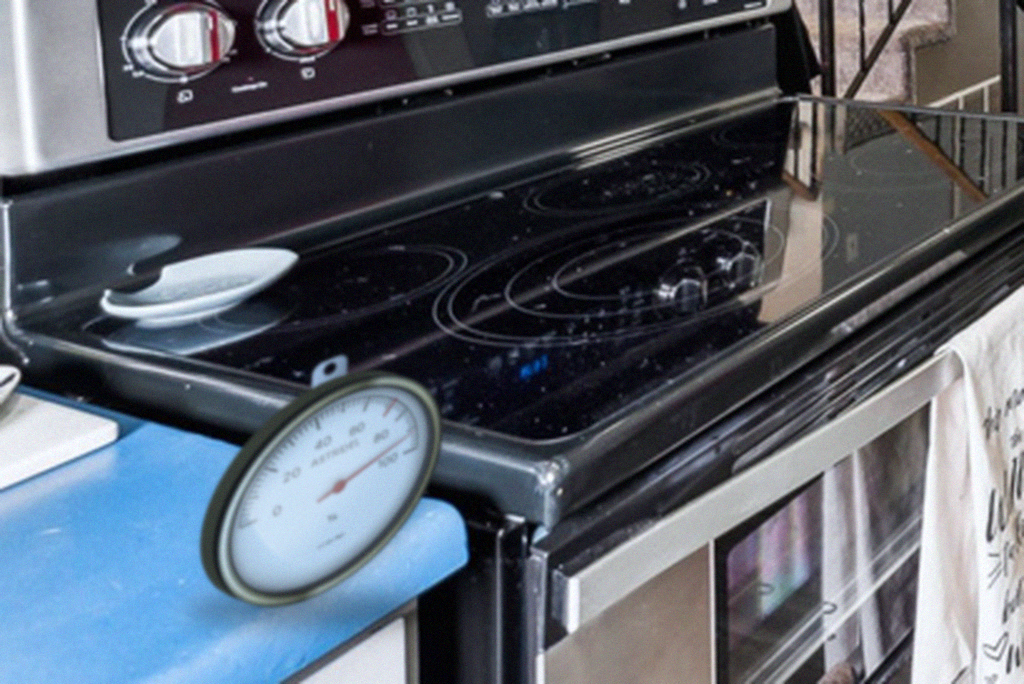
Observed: 90 %
